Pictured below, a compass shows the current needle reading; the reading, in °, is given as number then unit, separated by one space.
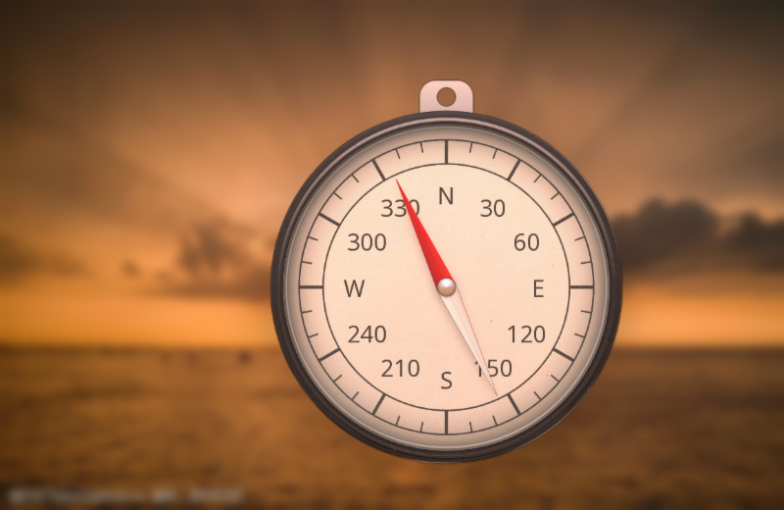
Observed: 335 °
